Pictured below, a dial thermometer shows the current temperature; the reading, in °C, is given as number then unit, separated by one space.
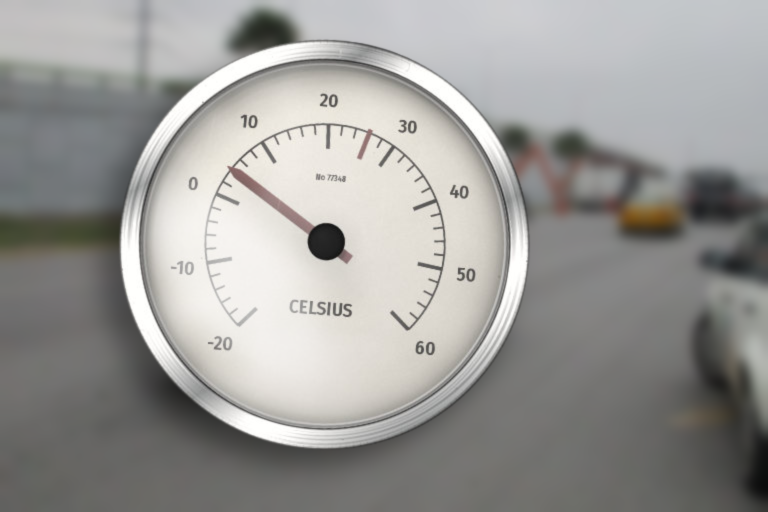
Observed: 4 °C
